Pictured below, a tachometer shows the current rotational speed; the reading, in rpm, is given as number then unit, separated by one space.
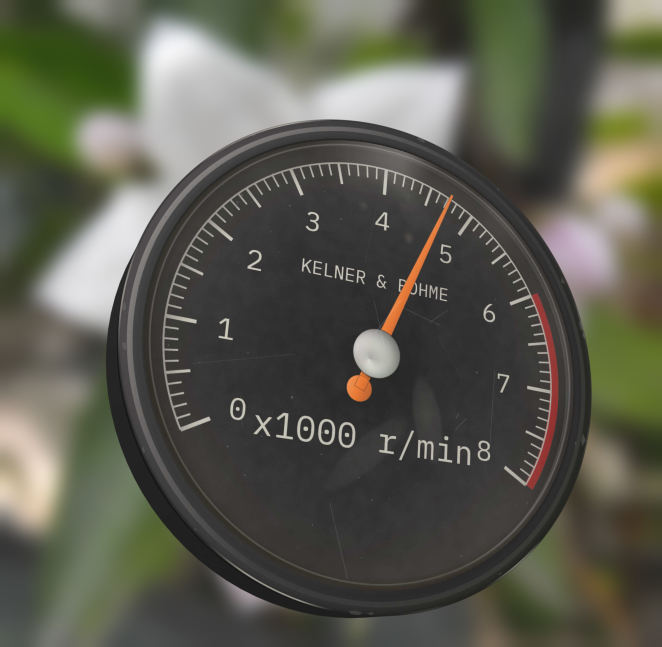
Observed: 4700 rpm
